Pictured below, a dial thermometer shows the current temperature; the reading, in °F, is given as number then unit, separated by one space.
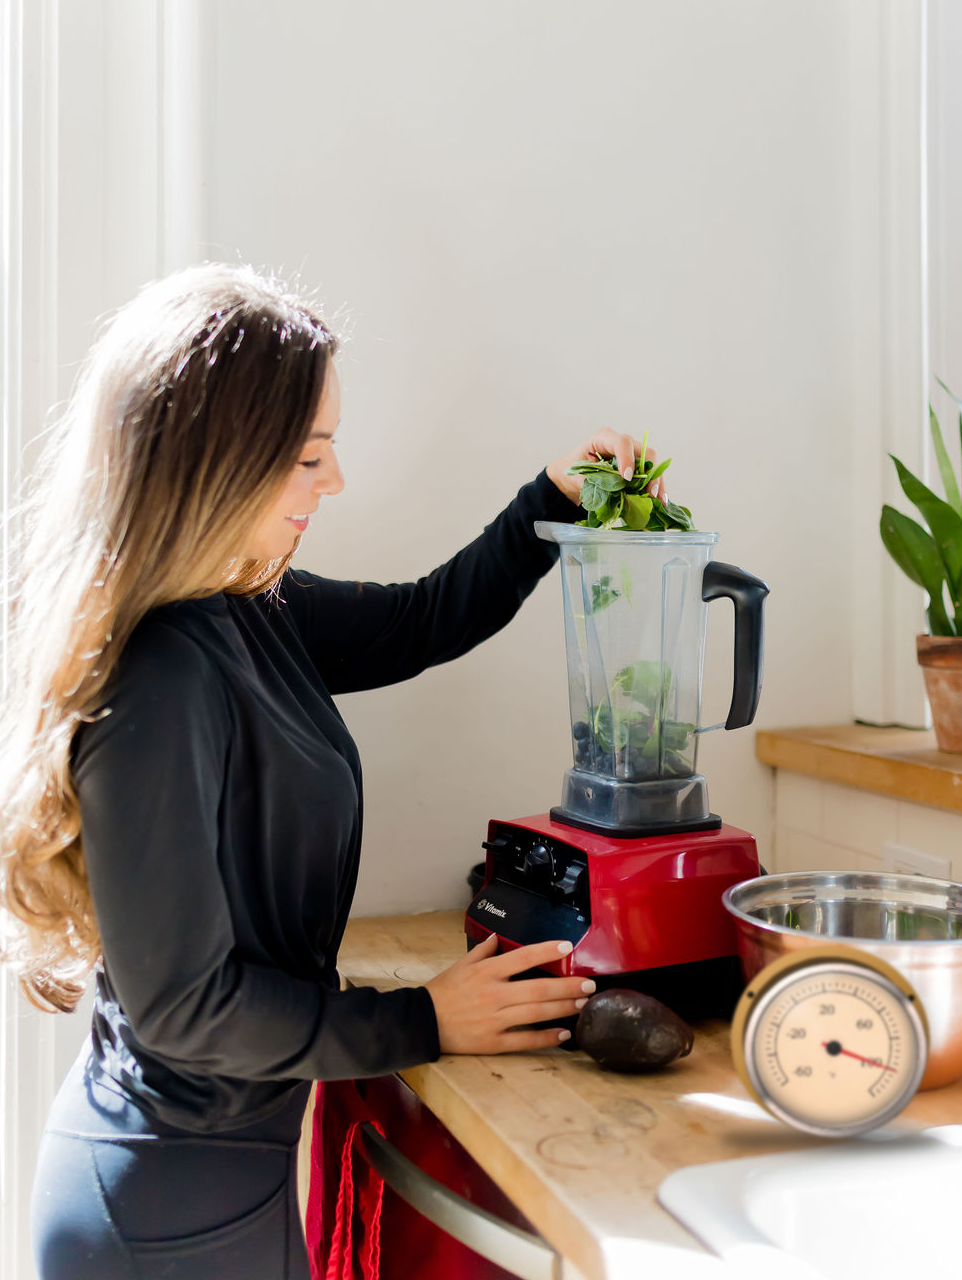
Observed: 100 °F
